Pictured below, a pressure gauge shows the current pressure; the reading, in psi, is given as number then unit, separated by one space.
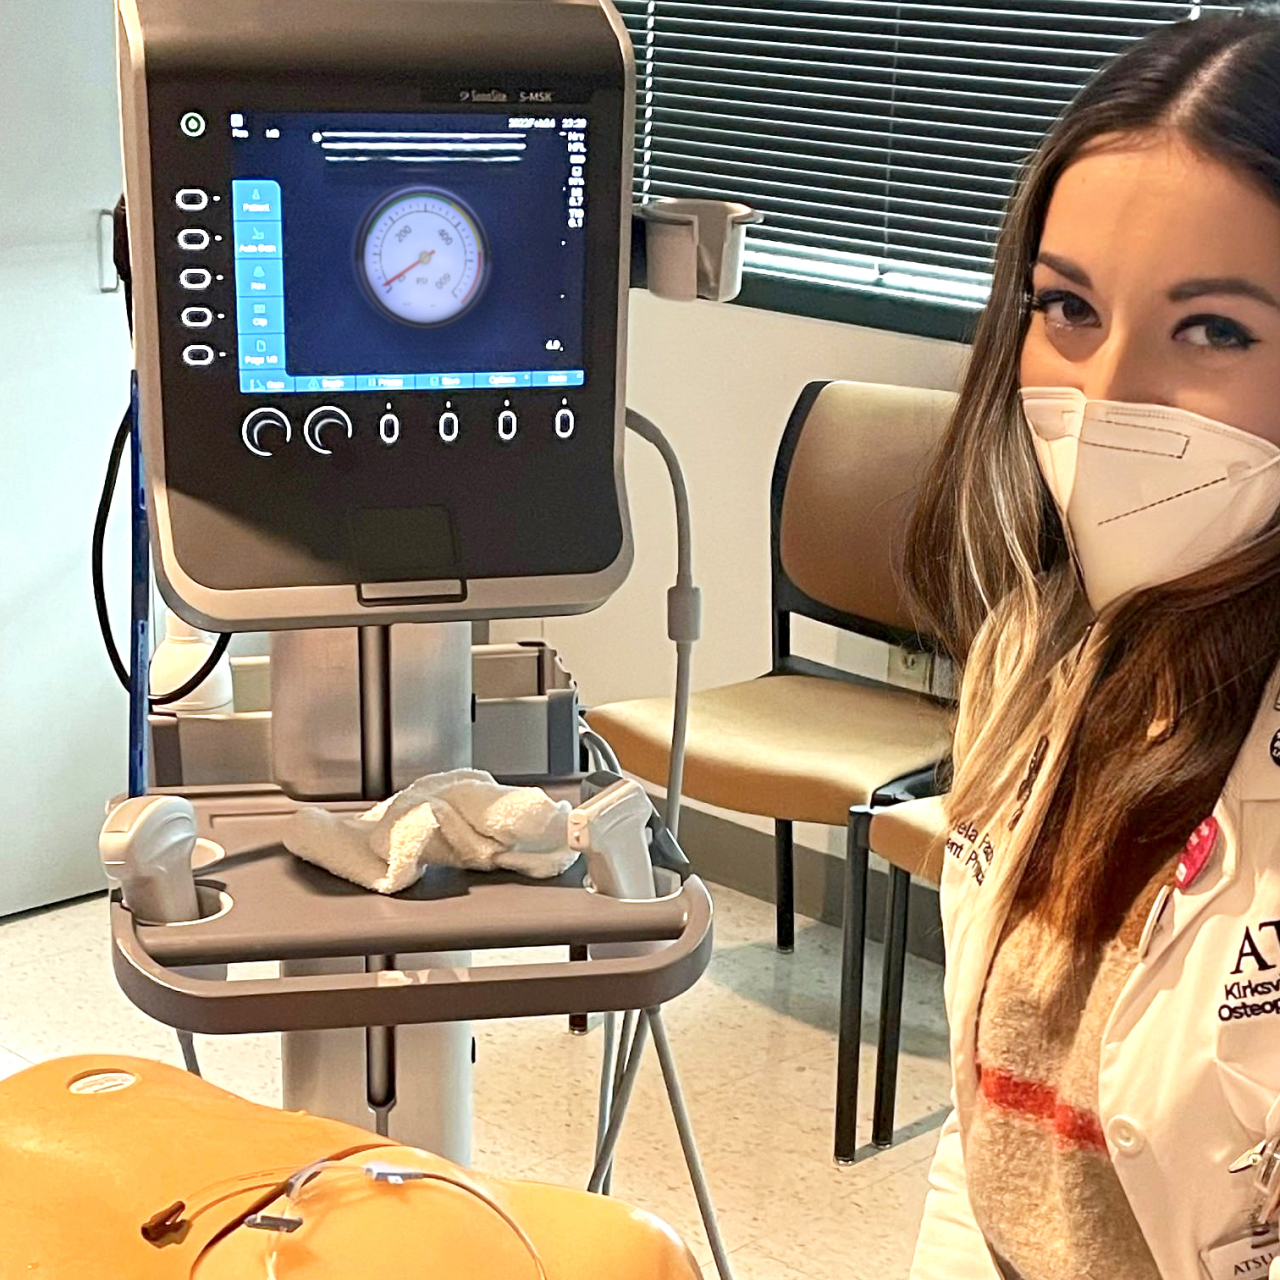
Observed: 20 psi
